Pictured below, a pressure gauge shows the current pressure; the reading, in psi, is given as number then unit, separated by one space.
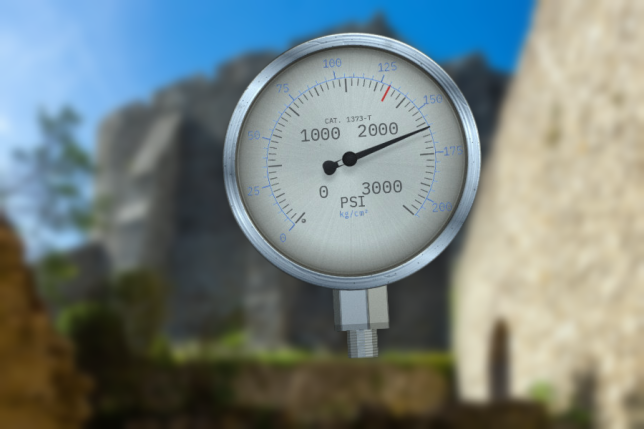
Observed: 2300 psi
